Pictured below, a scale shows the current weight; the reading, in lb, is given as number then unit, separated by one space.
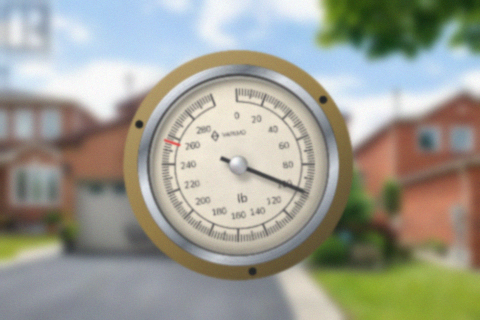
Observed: 100 lb
